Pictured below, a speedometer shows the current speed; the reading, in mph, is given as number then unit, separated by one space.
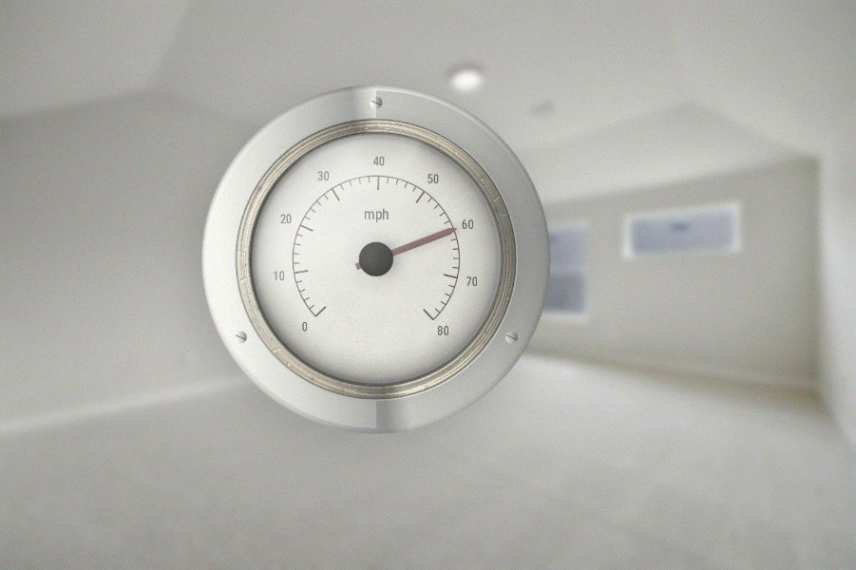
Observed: 60 mph
